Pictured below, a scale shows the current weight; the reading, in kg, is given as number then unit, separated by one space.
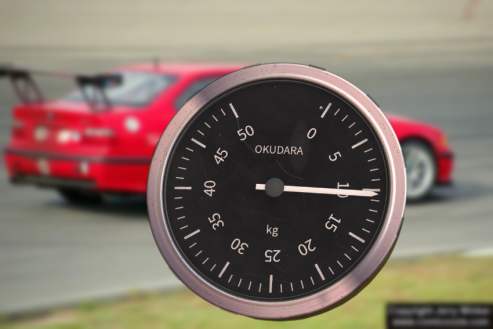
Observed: 10.5 kg
